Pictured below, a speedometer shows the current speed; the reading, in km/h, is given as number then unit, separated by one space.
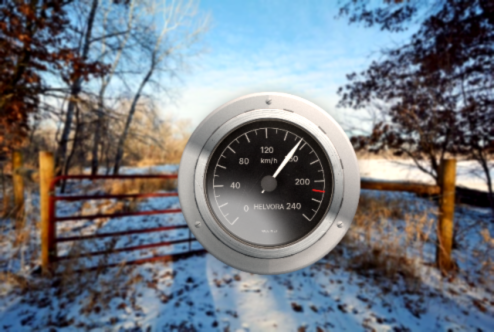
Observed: 155 km/h
